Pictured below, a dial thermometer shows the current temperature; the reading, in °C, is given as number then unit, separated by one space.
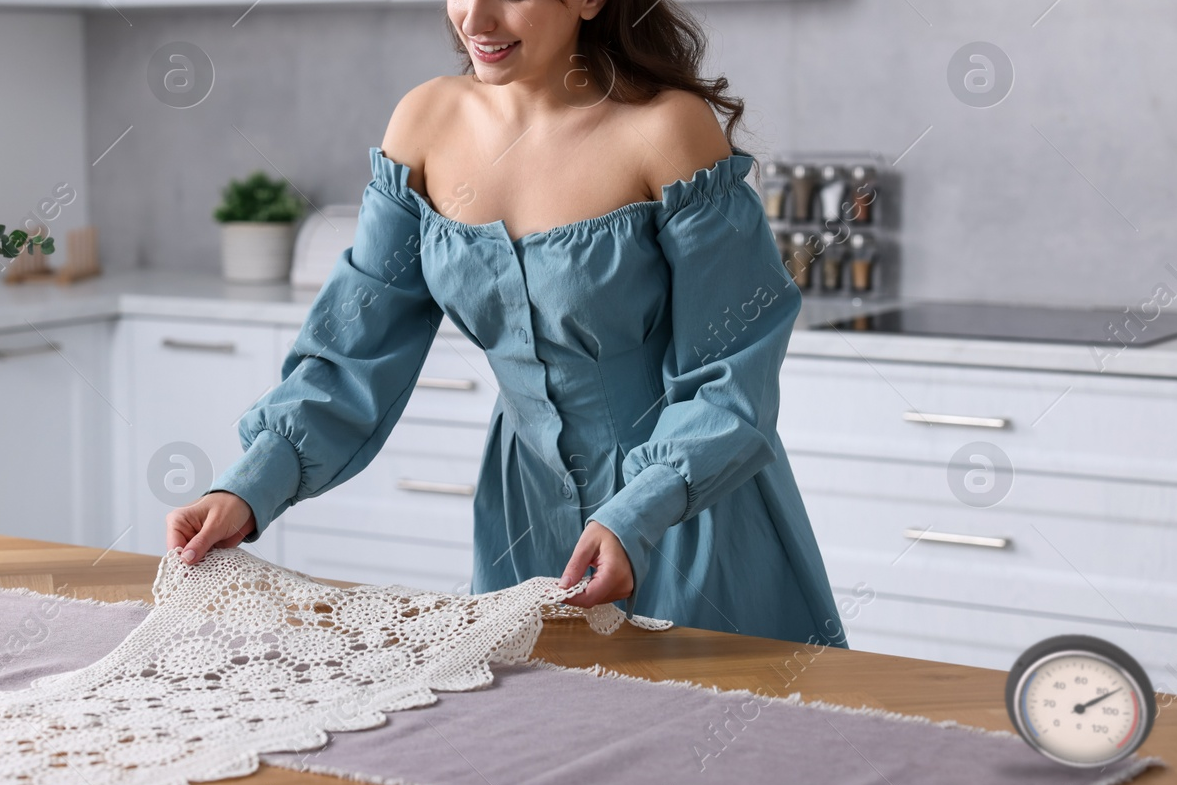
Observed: 84 °C
